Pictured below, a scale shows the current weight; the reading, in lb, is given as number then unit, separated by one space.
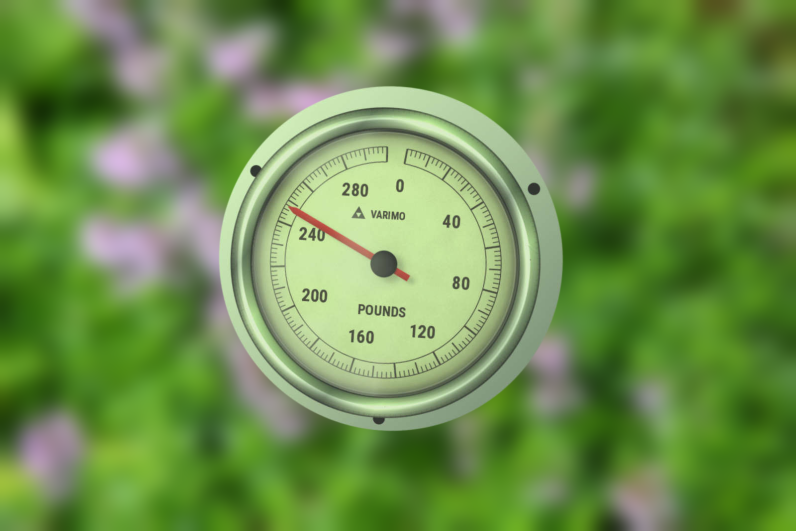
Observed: 248 lb
